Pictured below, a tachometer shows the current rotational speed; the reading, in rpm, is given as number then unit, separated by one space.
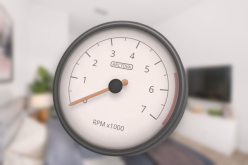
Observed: 0 rpm
